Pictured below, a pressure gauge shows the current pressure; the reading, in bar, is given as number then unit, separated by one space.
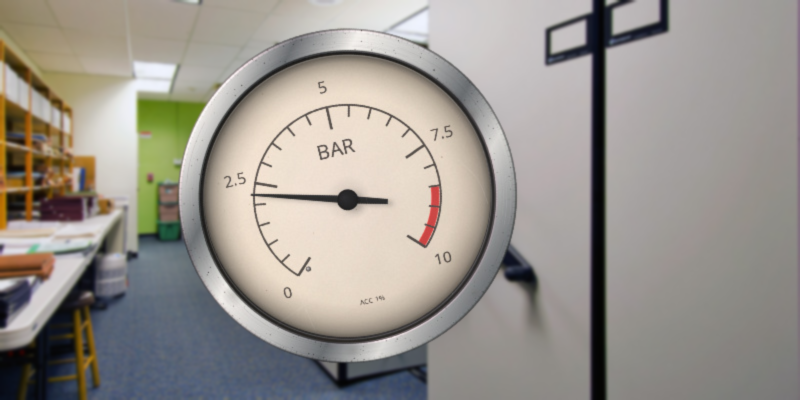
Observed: 2.25 bar
